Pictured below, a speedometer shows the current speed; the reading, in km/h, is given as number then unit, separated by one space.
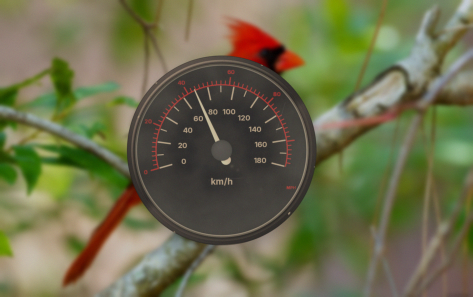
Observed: 70 km/h
